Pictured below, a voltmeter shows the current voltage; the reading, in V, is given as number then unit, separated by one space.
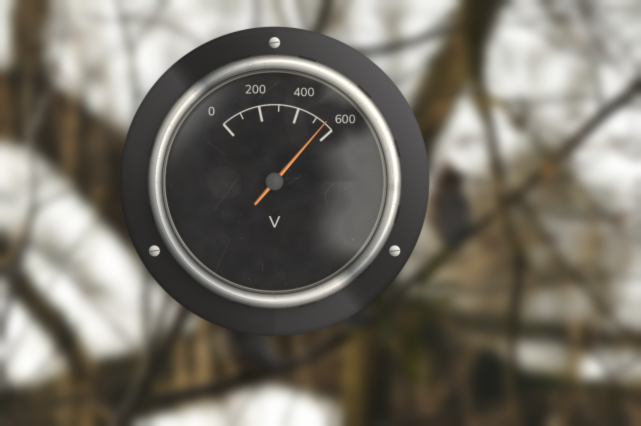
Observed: 550 V
